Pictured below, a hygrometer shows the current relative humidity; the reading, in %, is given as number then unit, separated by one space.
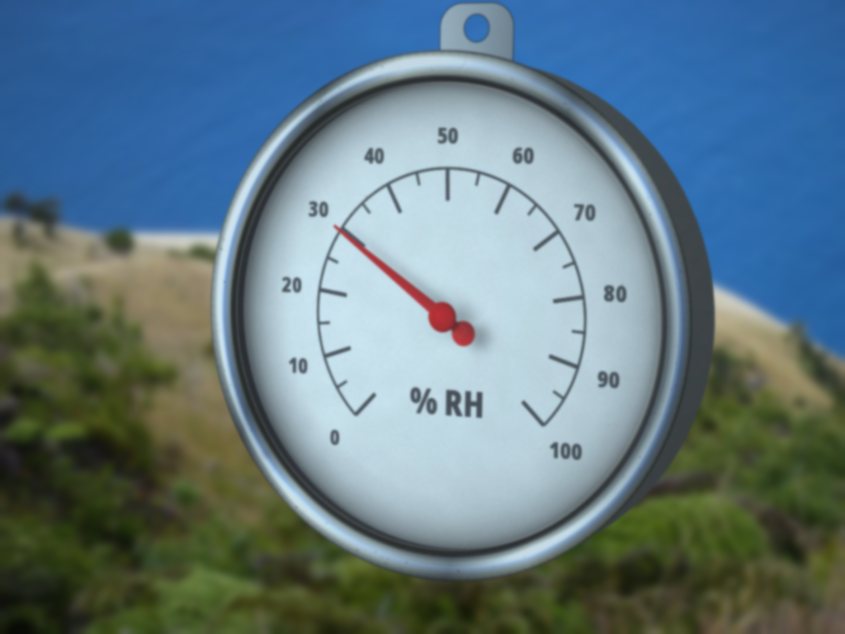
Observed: 30 %
